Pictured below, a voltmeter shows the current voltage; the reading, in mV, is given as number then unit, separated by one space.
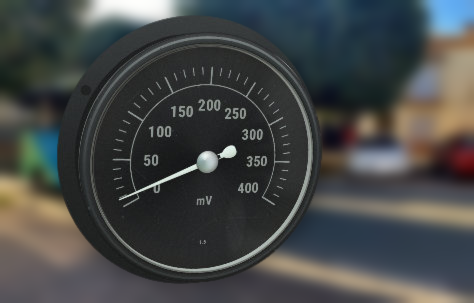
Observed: 10 mV
